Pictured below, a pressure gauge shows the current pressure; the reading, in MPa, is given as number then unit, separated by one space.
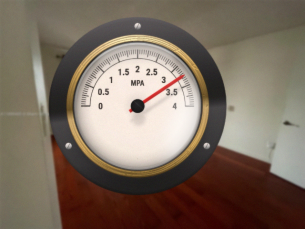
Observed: 3.25 MPa
